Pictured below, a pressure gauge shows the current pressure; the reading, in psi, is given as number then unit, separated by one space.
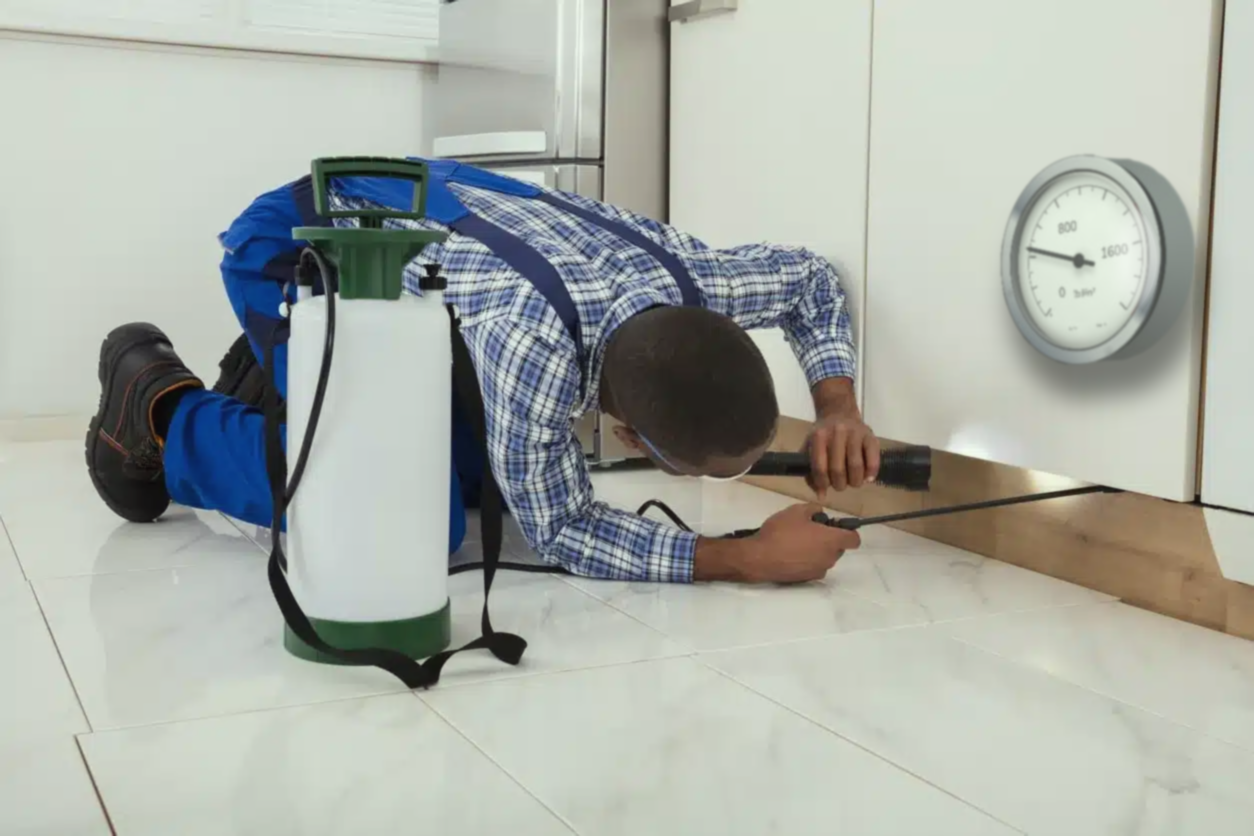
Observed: 450 psi
